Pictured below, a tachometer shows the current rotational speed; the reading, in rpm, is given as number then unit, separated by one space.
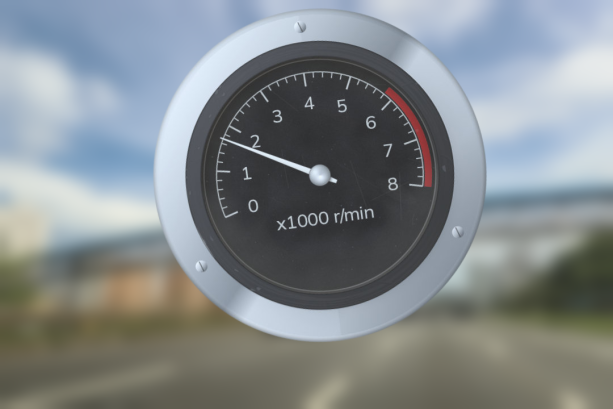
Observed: 1700 rpm
